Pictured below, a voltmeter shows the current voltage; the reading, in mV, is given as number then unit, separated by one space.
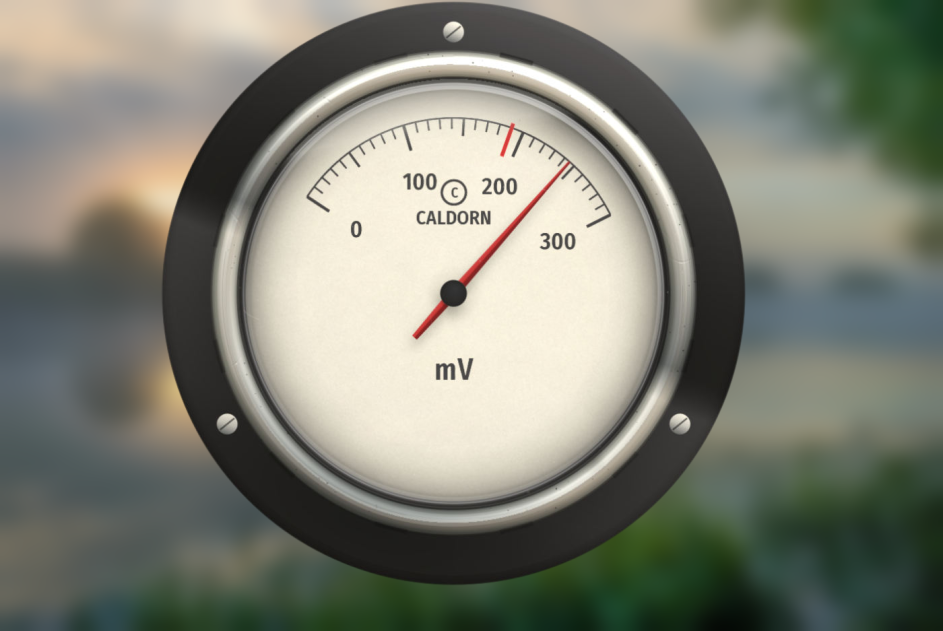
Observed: 245 mV
